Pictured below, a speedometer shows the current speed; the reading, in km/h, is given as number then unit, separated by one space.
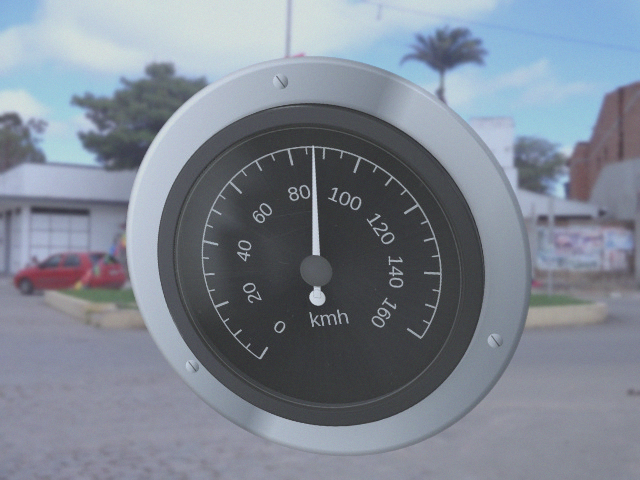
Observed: 87.5 km/h
